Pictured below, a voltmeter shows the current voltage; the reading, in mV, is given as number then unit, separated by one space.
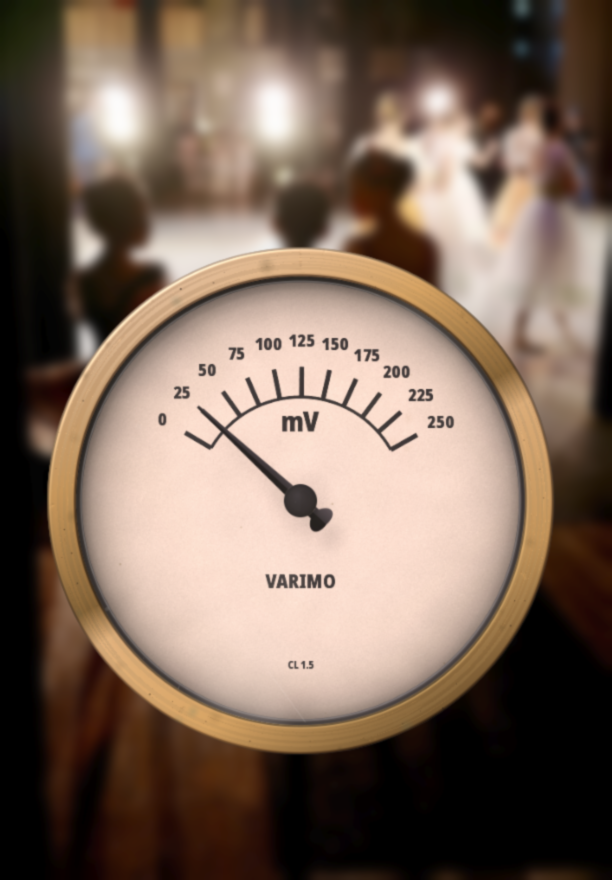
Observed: 25 mV
